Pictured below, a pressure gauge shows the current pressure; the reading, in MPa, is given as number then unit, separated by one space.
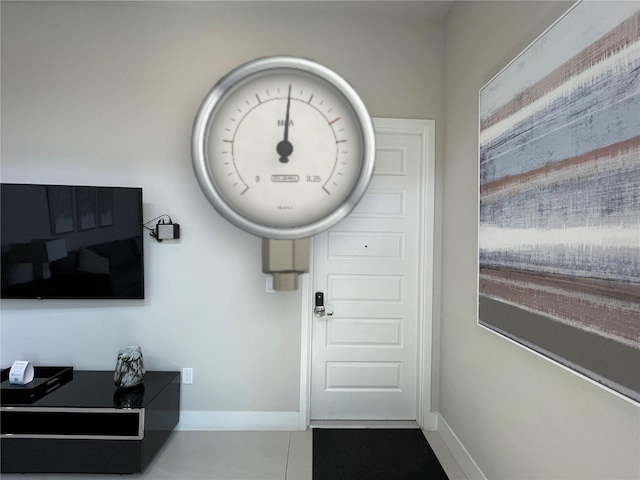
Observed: 0.13 MPa
